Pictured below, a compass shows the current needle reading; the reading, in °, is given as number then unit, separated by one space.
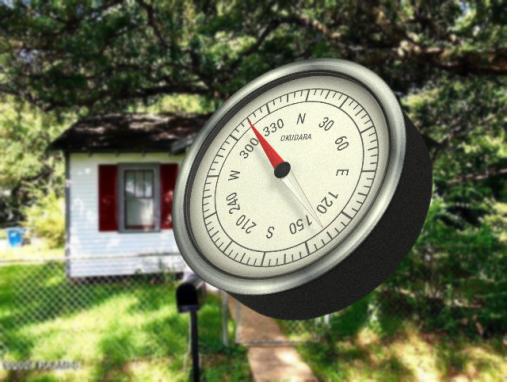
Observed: 315 °
